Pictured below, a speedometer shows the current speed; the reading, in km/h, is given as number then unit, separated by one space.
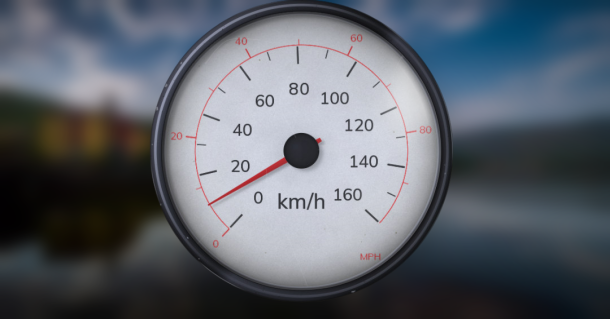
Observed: 10 km/h
